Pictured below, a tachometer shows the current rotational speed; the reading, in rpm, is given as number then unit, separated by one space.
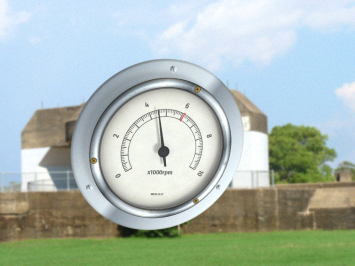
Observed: 4500 rpm
